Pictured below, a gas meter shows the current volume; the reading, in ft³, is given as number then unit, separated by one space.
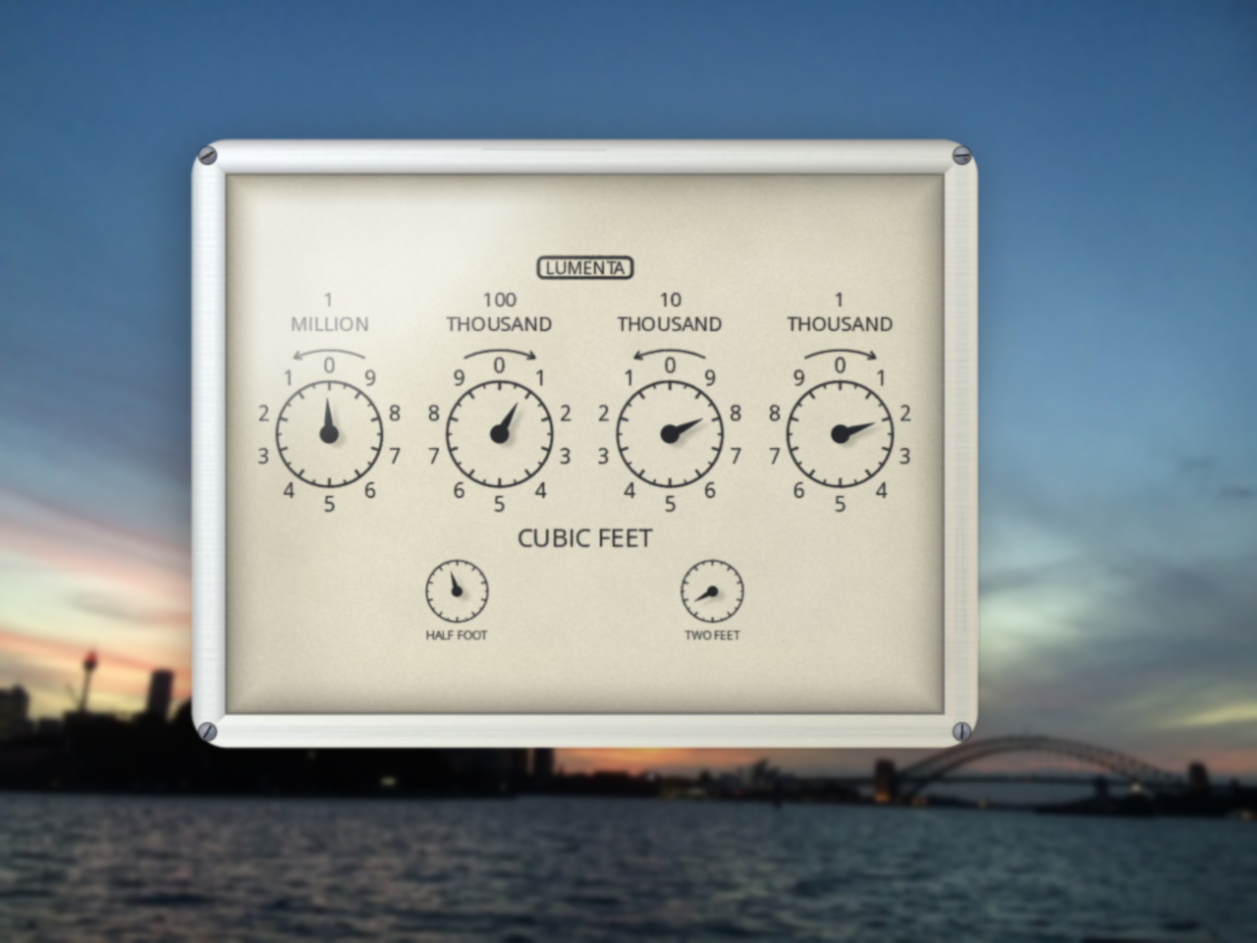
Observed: 8200 ft³
